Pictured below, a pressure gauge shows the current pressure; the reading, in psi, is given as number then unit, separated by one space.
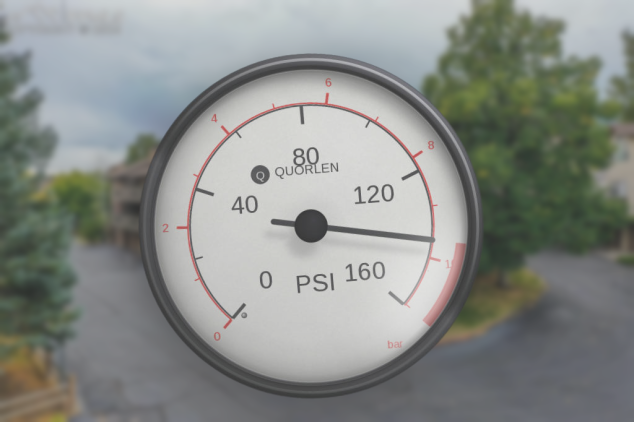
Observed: 140 psi
